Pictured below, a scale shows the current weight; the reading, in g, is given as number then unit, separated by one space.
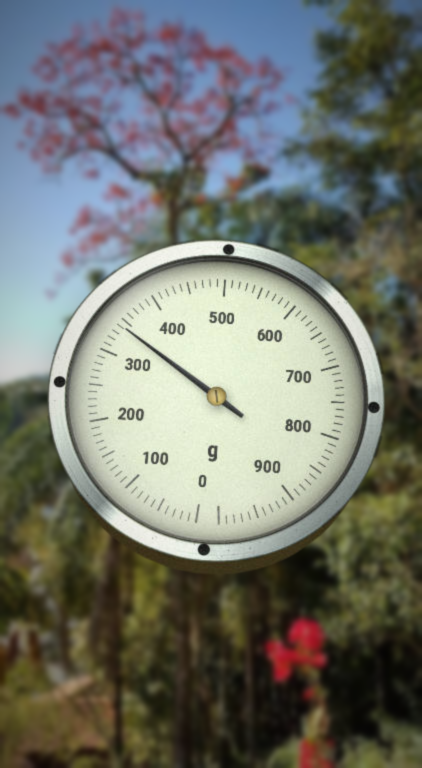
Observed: 340 g
